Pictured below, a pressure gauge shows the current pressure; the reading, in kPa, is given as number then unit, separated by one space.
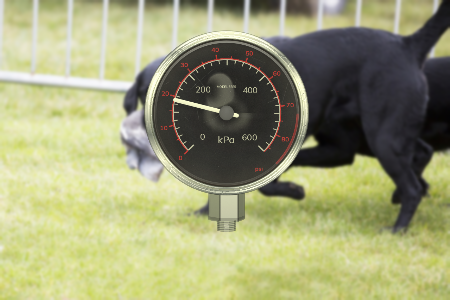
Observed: 130 kPa
